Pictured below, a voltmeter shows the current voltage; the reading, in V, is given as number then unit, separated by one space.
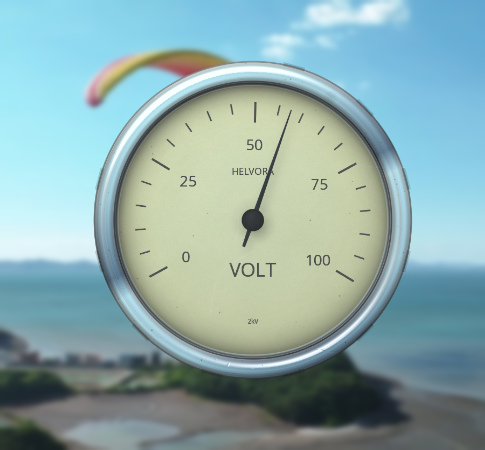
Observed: 57.5 V
